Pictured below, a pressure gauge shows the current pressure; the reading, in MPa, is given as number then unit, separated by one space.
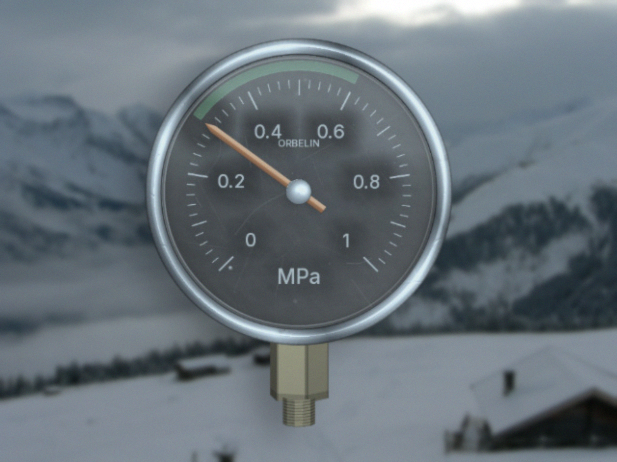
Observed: 0.3 MPa
